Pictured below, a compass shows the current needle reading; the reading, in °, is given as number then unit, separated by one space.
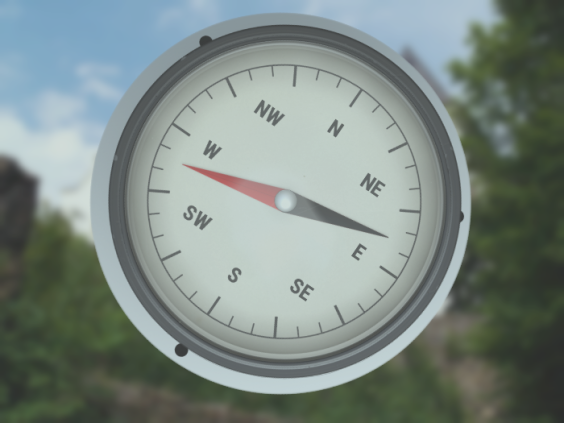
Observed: 255 °
